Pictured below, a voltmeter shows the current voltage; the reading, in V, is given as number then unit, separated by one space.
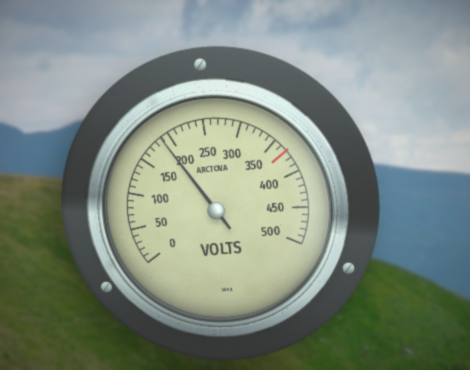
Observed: 190 V
